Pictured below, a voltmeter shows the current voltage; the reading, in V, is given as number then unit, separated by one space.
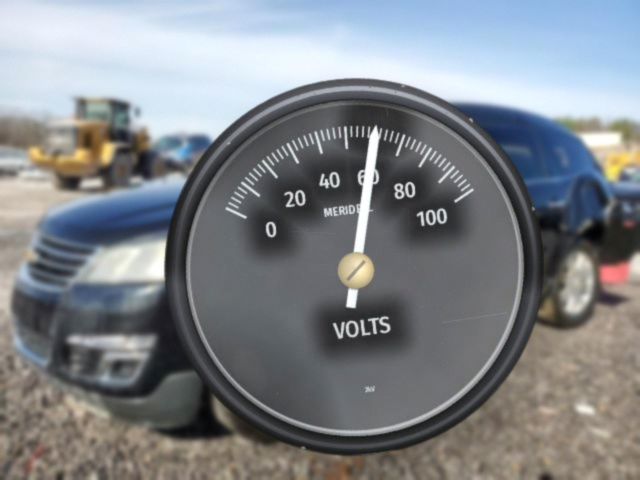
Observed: 60 V
